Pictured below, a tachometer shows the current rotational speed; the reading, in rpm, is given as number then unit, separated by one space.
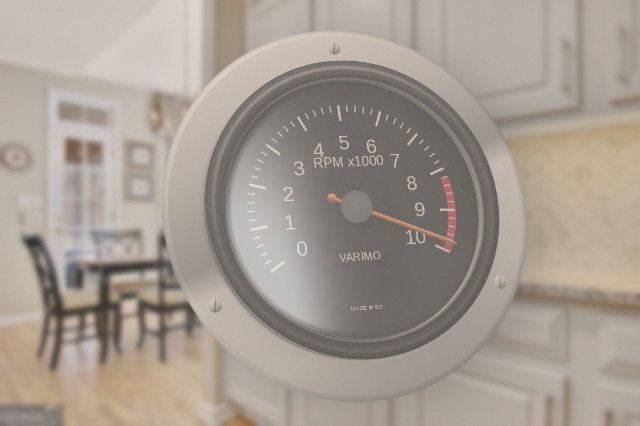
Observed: 9800 rpm
